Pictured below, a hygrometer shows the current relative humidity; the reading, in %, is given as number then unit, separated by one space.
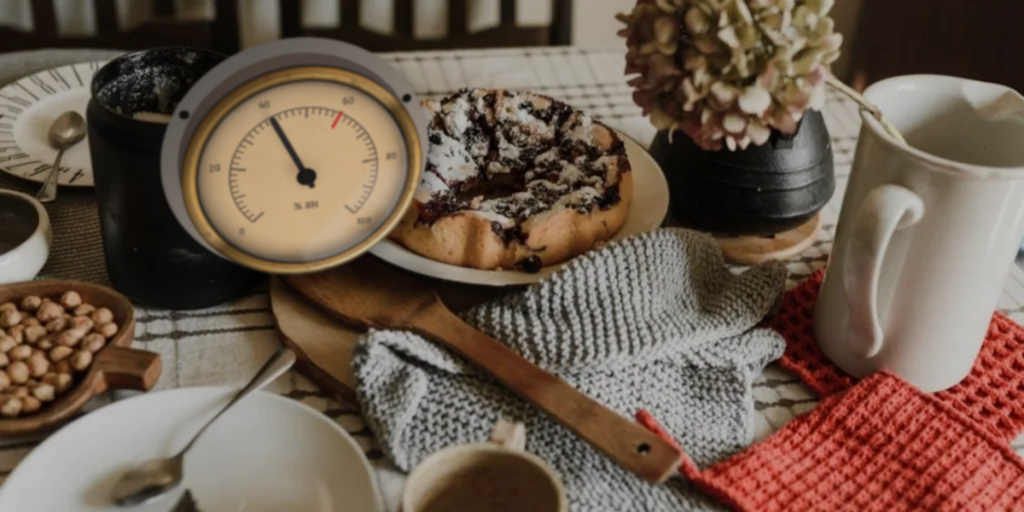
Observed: 40 %
